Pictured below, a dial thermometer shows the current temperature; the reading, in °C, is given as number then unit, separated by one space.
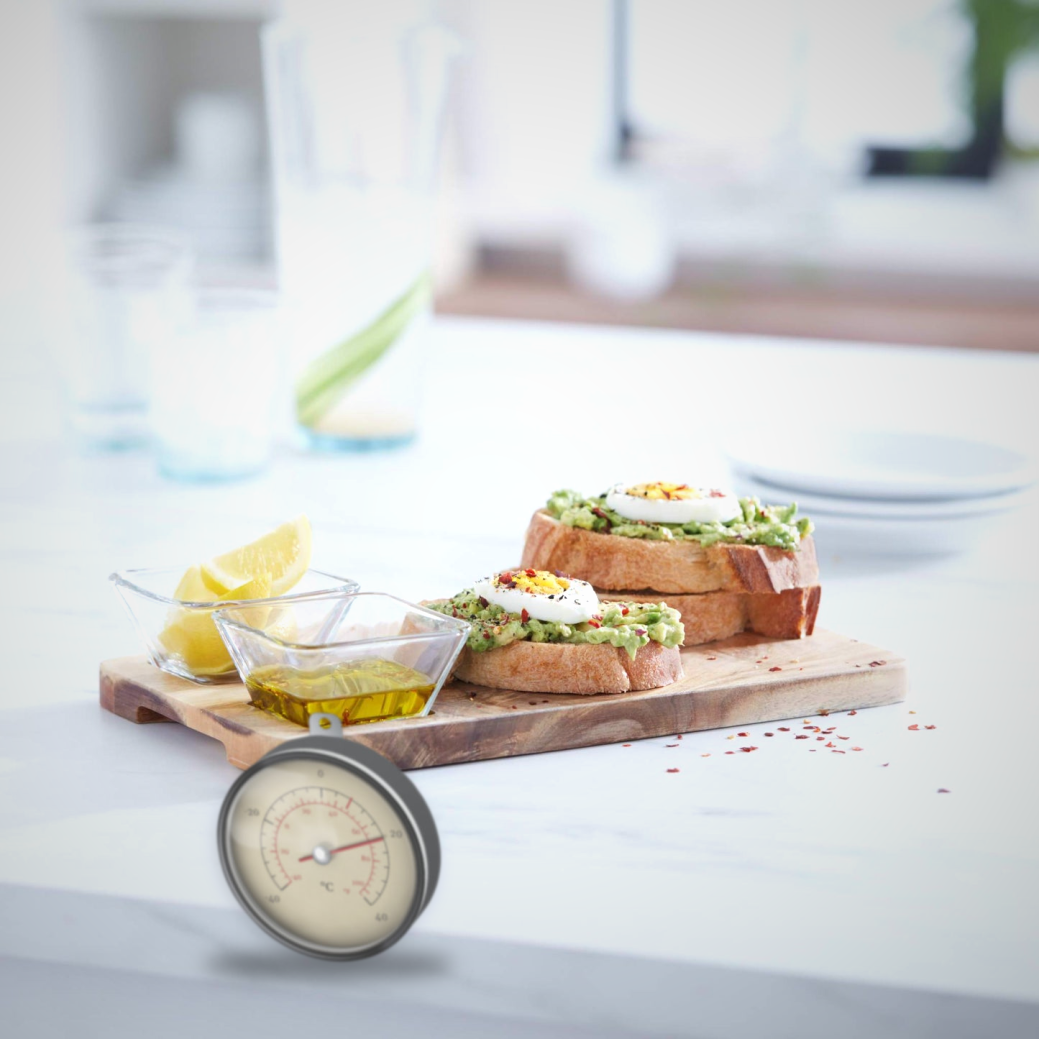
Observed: 20 °C
